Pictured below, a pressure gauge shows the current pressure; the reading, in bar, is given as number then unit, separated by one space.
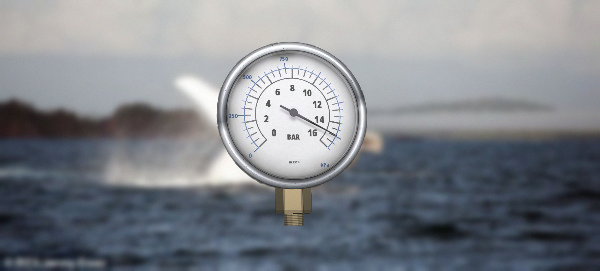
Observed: 15 bar
